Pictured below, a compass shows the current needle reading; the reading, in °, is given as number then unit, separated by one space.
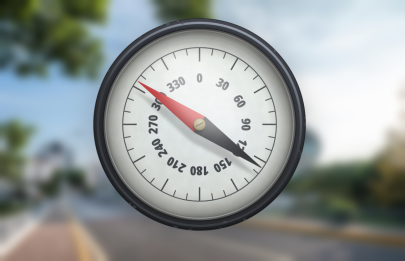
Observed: 305 °
